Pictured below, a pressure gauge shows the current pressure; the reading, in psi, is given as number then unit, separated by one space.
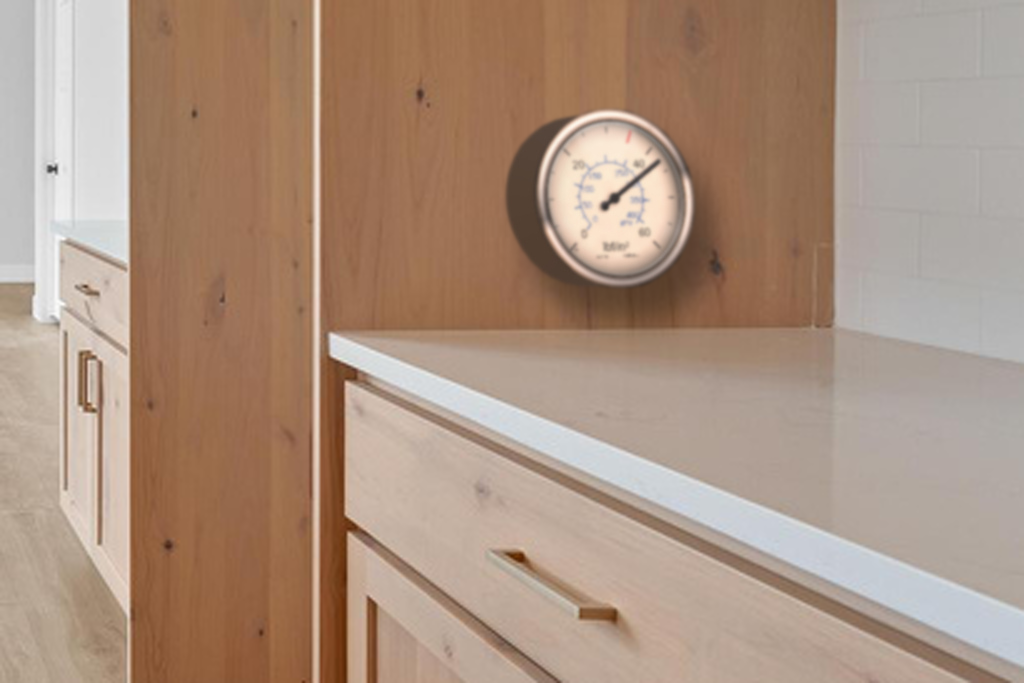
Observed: 42.5 psi
